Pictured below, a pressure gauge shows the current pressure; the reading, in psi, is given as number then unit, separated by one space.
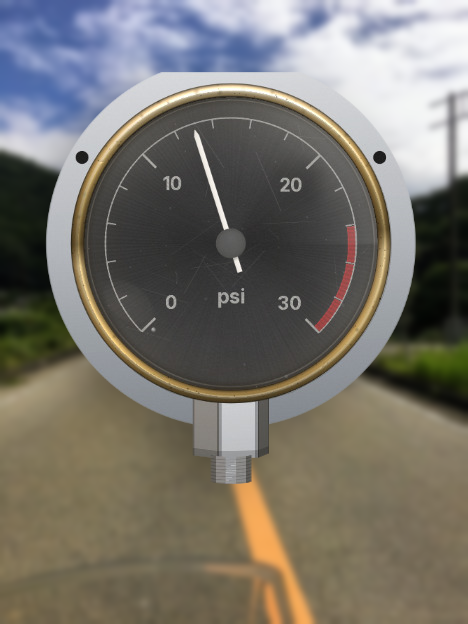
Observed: 13 psi
